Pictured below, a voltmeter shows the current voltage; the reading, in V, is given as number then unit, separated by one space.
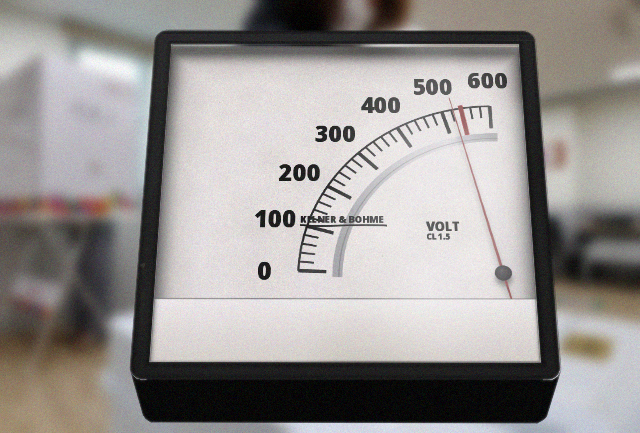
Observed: 520 V
